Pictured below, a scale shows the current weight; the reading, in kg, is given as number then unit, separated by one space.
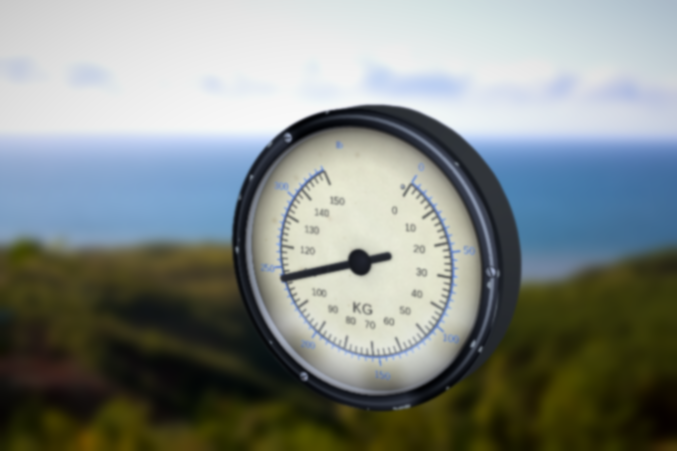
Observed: 110 kg
